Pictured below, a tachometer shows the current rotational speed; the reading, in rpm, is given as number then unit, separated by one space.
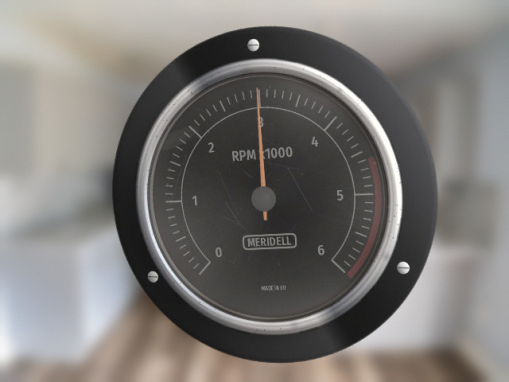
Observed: 3000 rpm
